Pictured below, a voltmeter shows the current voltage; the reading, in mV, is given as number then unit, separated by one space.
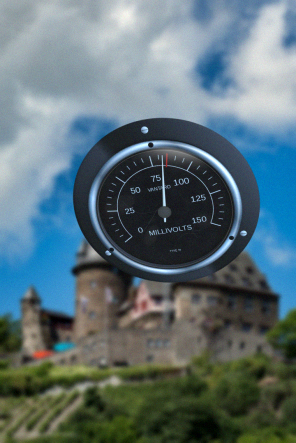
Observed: 82.5 mV
